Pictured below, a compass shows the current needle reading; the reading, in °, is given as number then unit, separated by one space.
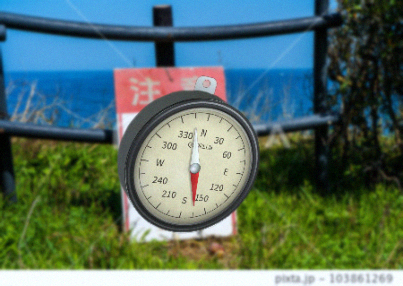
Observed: 165 °
